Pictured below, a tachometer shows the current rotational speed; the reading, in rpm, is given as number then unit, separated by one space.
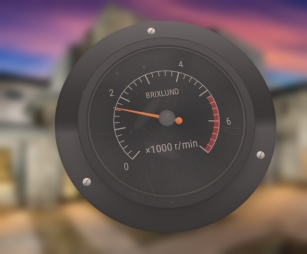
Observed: 1600 rpm
